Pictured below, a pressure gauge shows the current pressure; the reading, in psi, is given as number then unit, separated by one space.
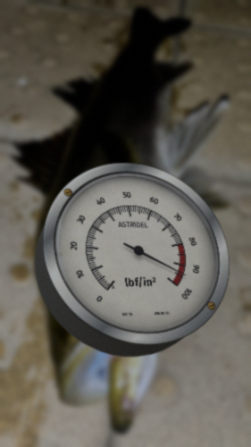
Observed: 95 psi
